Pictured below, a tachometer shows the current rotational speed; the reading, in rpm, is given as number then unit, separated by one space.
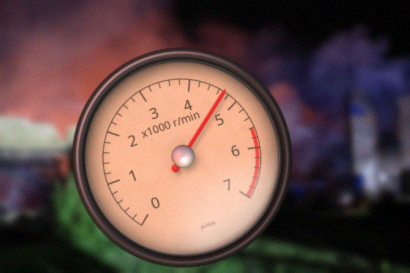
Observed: 4700 rpm
